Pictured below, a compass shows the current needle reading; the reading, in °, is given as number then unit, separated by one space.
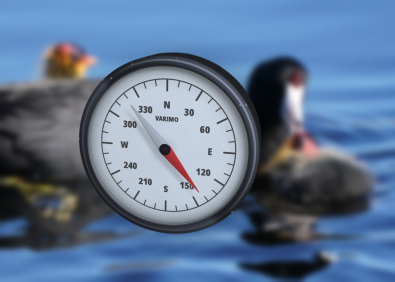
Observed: 140 °
